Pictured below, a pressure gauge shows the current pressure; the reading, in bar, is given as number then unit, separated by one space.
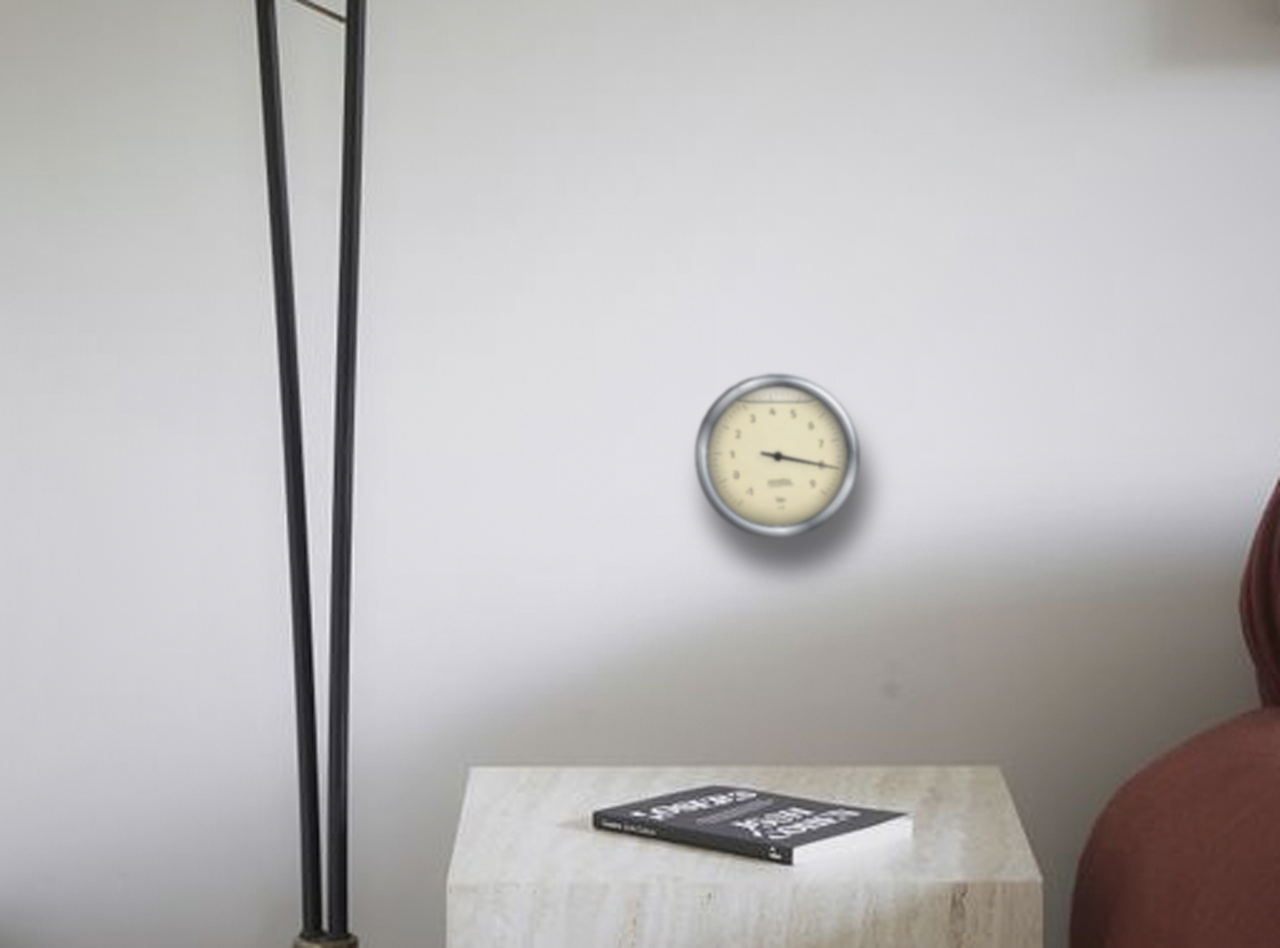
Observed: 8 bar
